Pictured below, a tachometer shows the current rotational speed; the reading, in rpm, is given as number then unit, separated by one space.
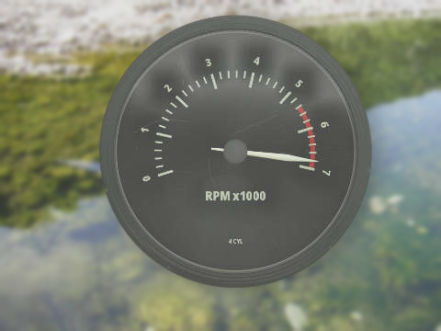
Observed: 6800 rpm
